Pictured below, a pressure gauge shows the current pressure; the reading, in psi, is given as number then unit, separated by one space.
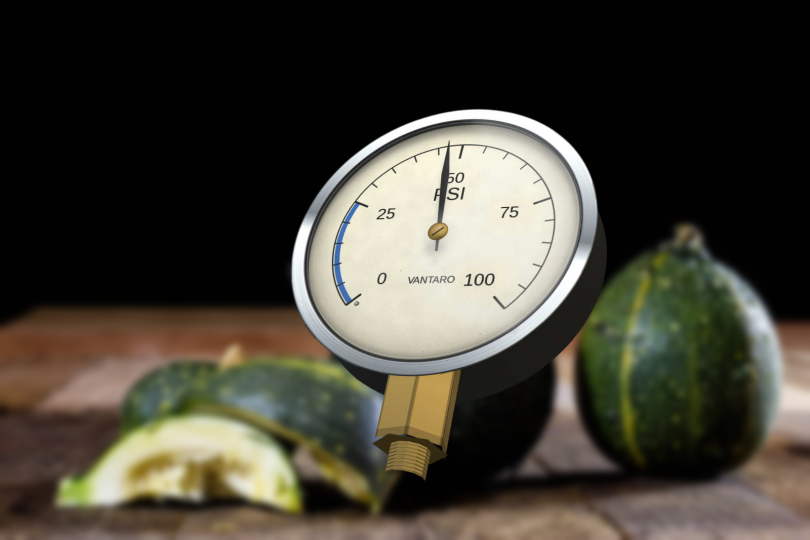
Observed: 47.5 psi
